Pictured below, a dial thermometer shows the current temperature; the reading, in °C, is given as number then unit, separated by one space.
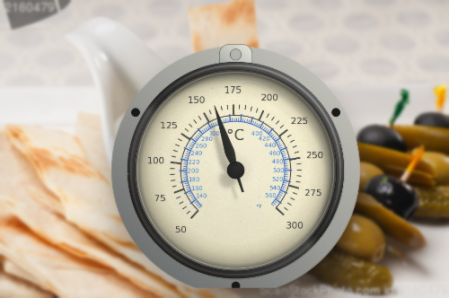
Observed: 160 °C
